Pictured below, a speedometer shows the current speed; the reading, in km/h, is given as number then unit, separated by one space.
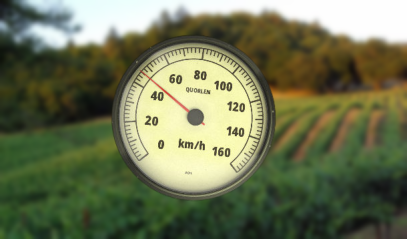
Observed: 46 km/h
